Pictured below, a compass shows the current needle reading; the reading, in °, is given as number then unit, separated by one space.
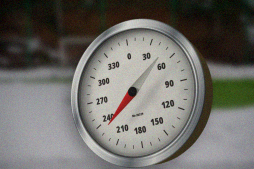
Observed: 230 °
